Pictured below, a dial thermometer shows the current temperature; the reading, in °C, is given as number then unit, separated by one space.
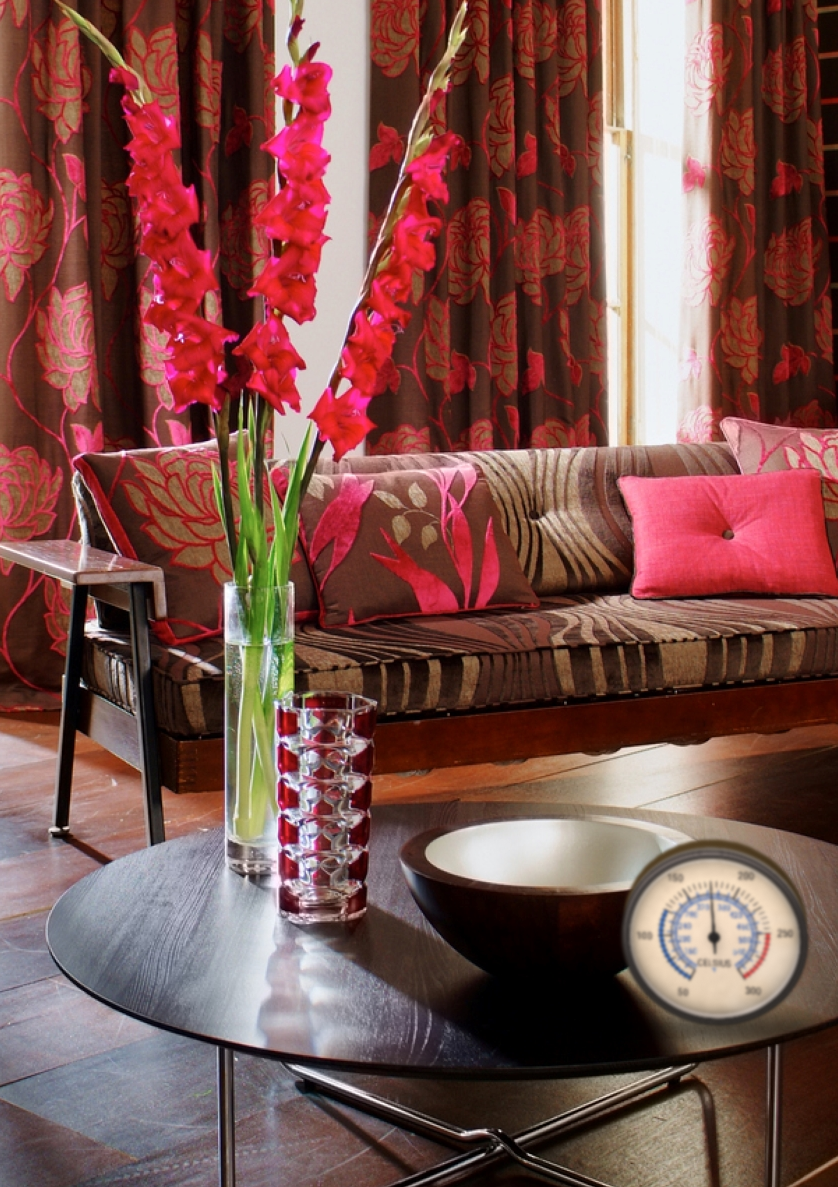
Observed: 175 °C
